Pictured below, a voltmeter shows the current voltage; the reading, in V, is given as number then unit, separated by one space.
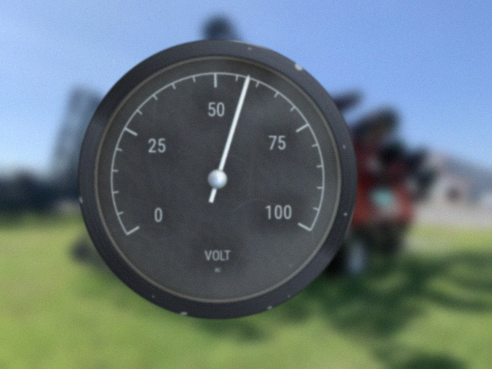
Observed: 57.5 V
